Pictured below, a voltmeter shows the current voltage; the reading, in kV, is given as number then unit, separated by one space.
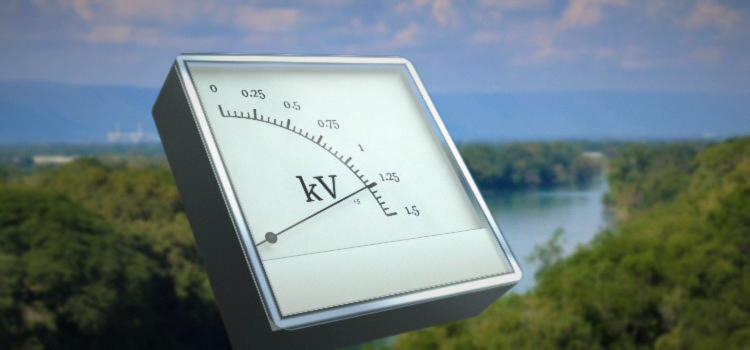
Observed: 1.25 kV
